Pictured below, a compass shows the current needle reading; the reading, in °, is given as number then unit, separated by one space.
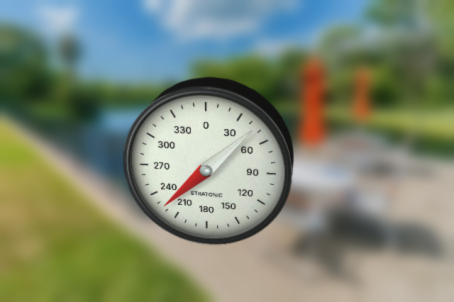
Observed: 225 °
